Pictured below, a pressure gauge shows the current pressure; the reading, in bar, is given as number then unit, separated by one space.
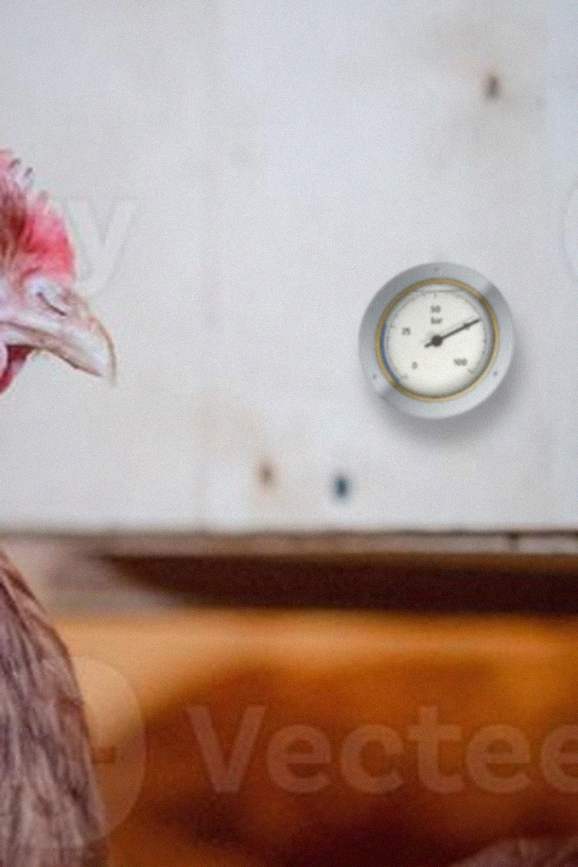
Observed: 75 bar
